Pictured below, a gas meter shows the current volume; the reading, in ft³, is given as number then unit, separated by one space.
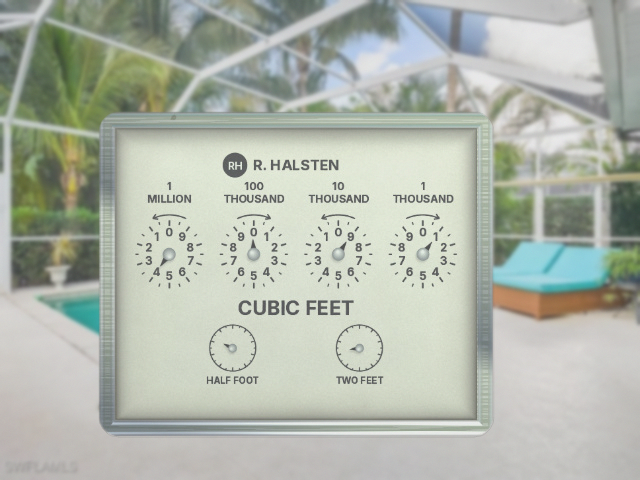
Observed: 399100 ft³
